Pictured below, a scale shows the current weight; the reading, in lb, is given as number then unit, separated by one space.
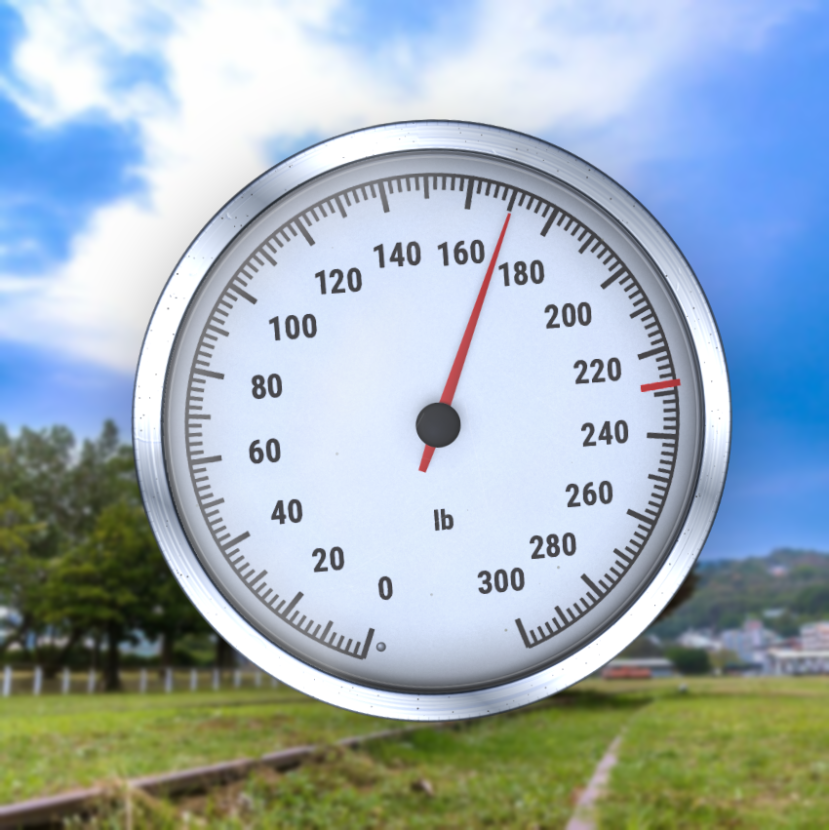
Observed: 170 lb
